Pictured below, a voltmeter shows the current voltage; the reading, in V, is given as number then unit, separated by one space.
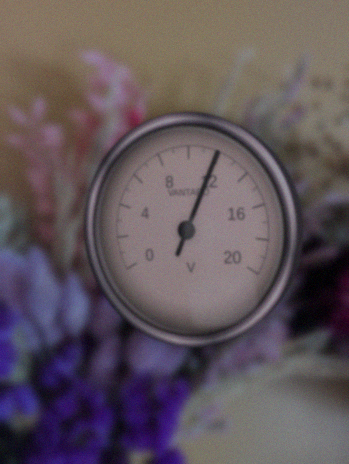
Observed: 12 V
